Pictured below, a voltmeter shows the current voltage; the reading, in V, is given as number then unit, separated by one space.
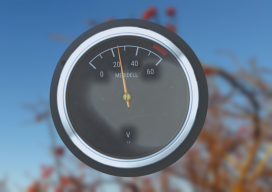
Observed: 25 V
